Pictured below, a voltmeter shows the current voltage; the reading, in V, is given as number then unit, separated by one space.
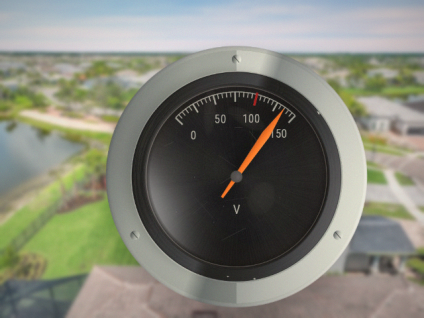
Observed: 135 V
